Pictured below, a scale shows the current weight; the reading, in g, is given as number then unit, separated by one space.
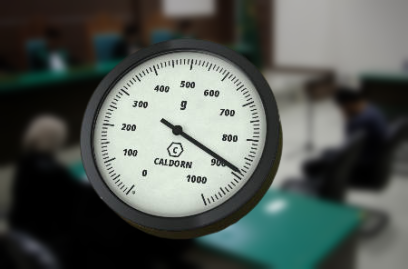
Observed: 890 g
